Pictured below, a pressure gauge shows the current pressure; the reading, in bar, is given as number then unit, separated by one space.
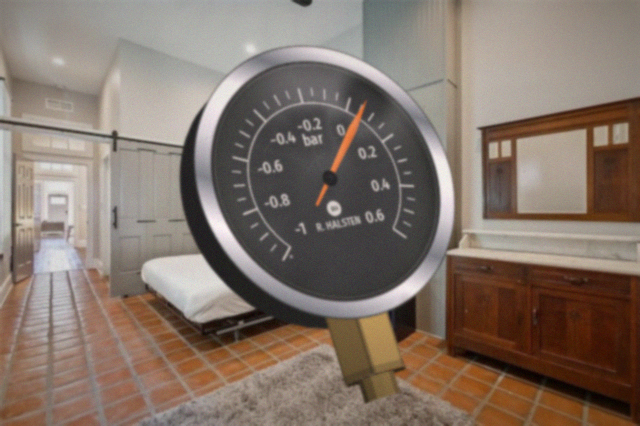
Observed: 0.05 bar
